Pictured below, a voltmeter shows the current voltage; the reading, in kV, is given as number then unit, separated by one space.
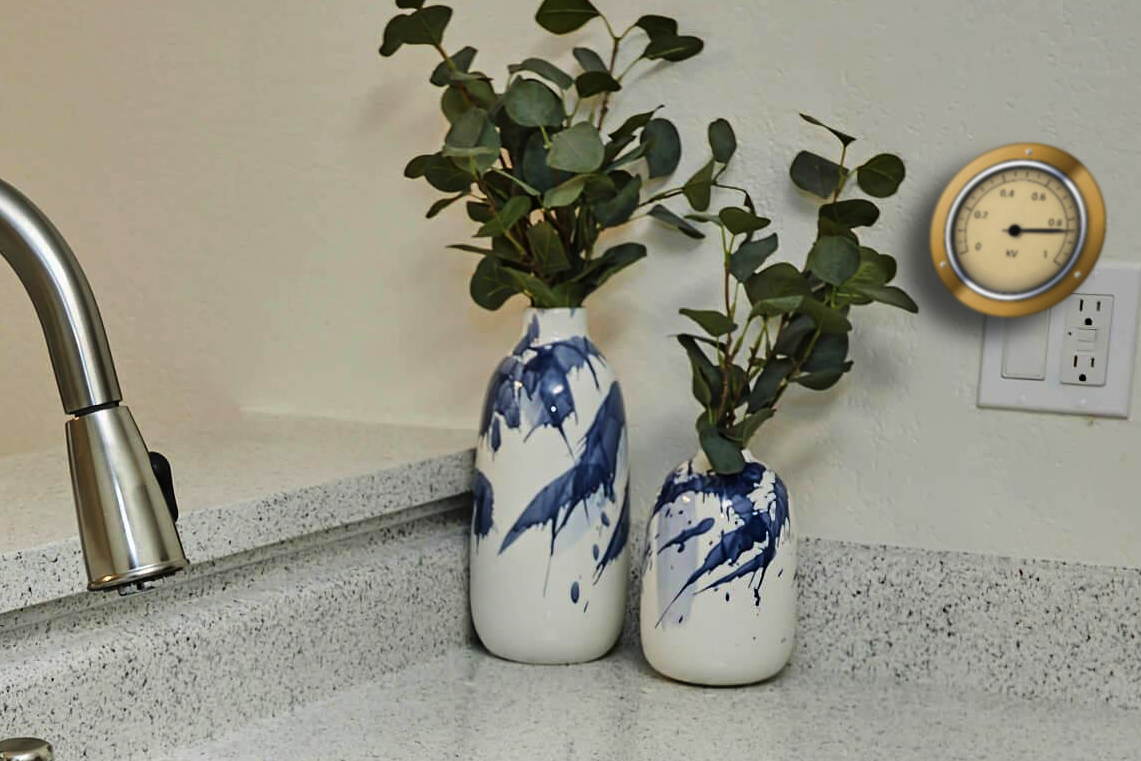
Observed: 0.85 kV
